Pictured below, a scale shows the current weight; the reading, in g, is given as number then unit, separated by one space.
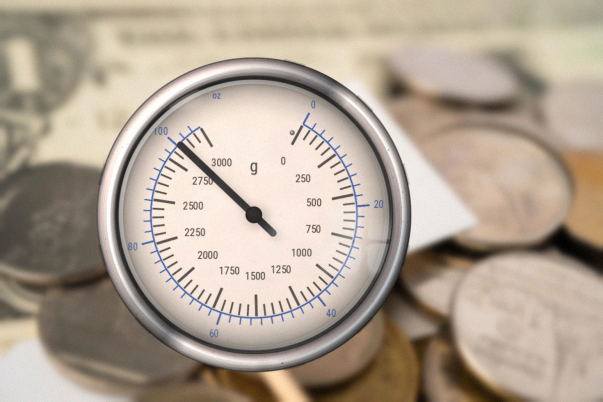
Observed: 2850 g
